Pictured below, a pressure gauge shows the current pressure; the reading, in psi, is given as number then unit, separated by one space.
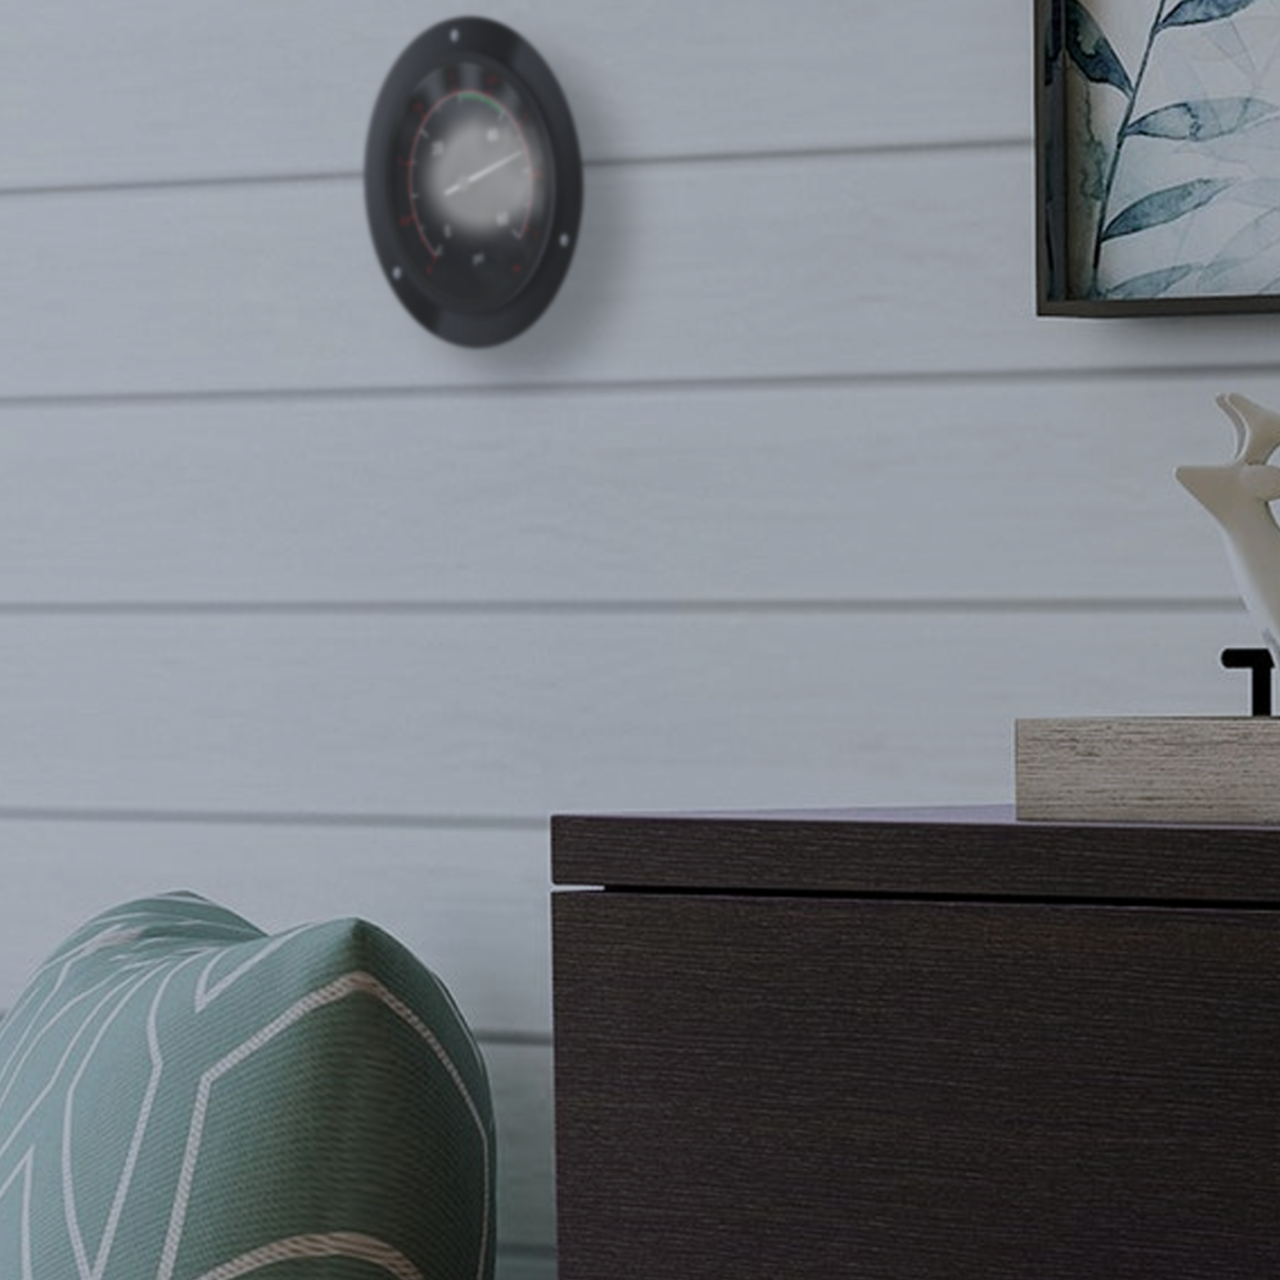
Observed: 47.5 psi
